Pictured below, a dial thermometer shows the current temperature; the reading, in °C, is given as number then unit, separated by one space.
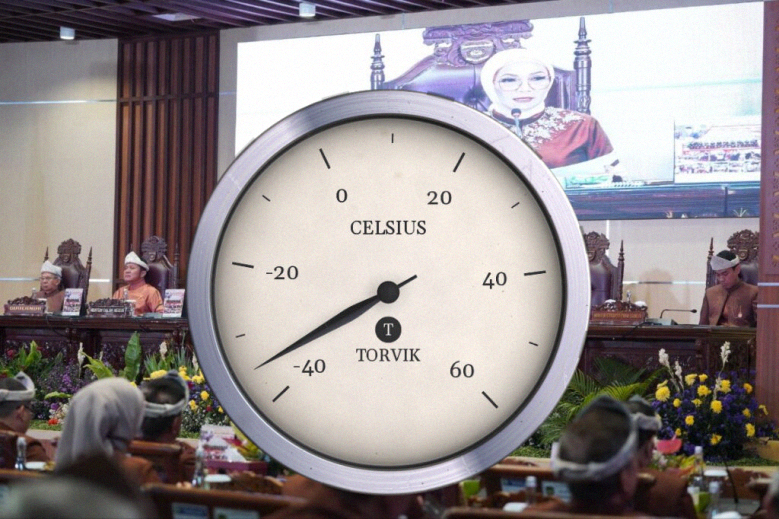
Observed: -35 °C
